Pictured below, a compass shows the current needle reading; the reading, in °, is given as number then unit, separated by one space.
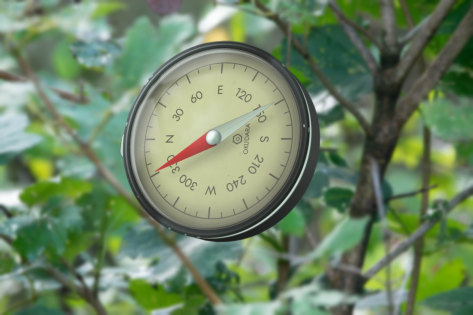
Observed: 330 °
